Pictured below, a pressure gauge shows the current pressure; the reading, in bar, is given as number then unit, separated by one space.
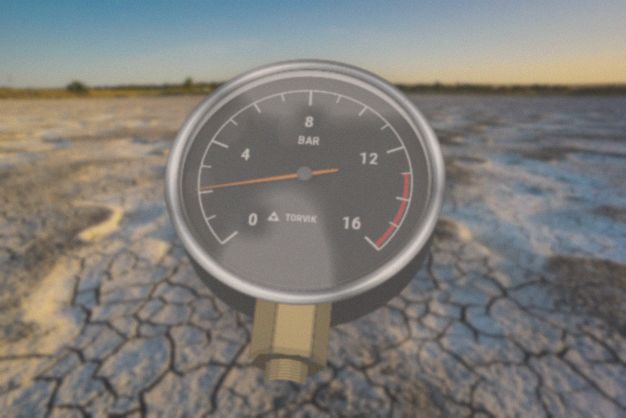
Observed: 2 bar
